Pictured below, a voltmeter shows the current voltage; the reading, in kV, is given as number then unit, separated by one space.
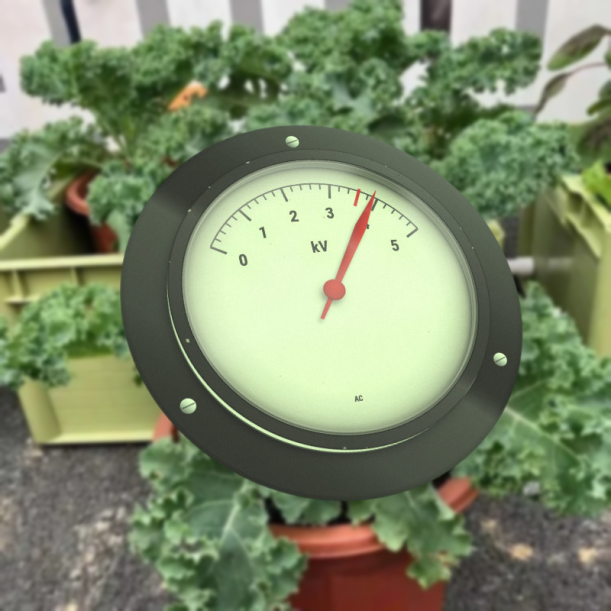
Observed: 3.9 kV
